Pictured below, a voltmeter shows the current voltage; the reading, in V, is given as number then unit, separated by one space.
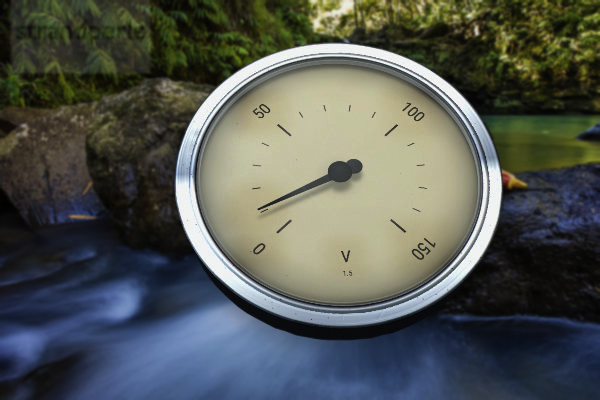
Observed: 10 V
